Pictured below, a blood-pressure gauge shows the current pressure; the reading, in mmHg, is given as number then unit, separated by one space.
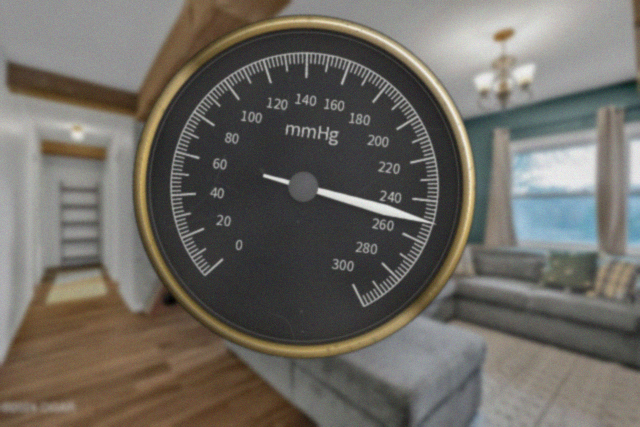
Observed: 250 mmHg
